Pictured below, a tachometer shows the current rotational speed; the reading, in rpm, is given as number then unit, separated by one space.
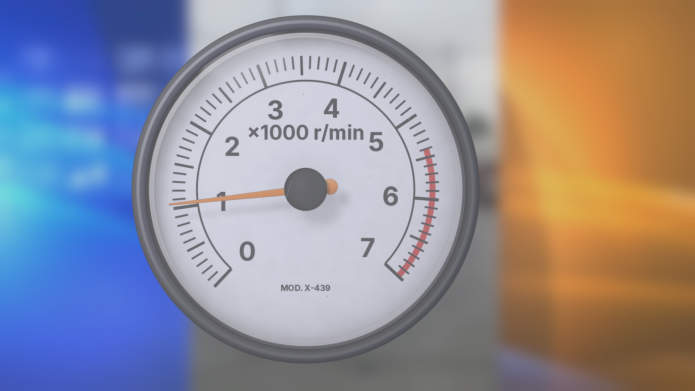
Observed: 1050 rpm
